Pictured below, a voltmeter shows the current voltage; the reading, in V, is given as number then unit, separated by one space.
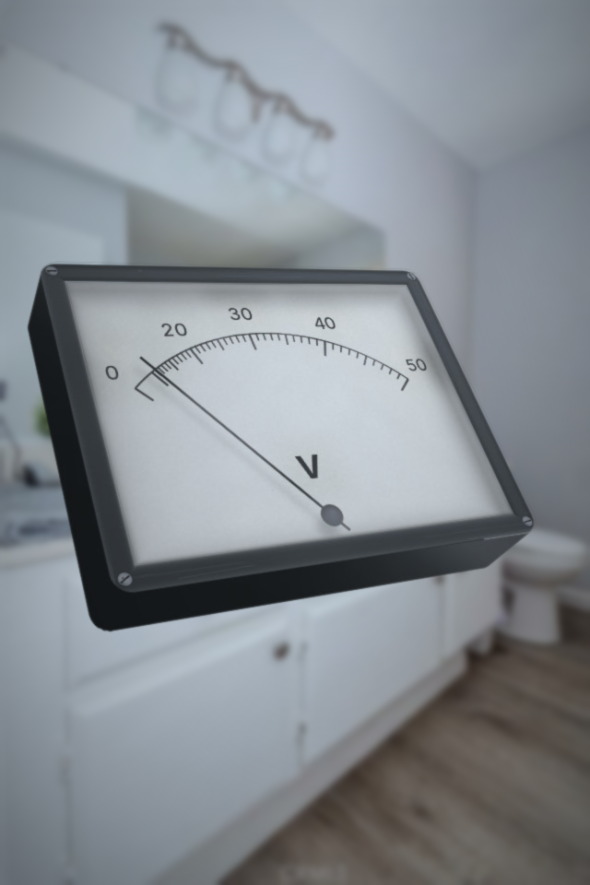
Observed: 10 V
